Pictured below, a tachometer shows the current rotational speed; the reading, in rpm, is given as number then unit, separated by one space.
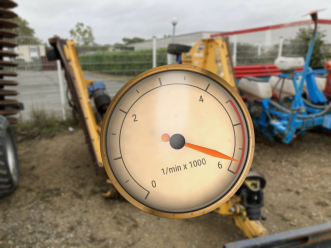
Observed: 5750 rpm
